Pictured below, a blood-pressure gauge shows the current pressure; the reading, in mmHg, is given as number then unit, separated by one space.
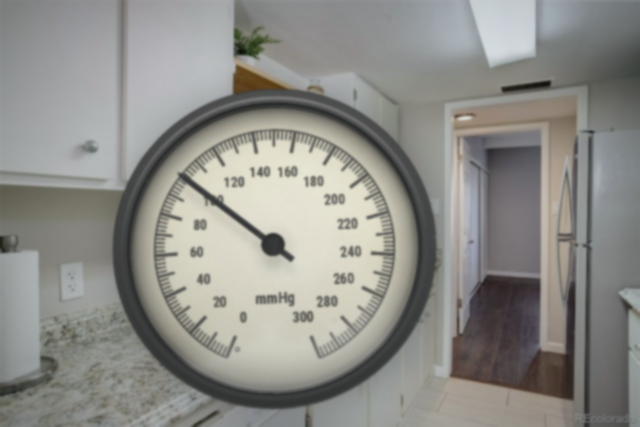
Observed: 100 mmHg
